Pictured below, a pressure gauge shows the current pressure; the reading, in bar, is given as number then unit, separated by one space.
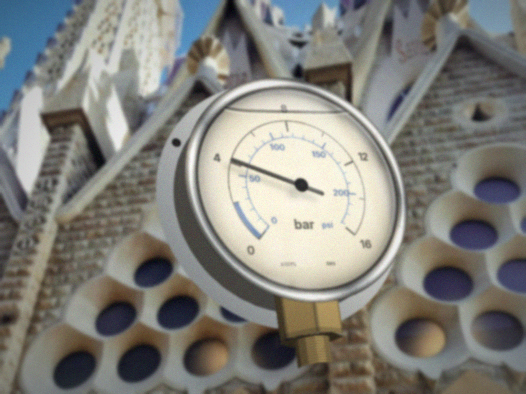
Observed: 4 bar
